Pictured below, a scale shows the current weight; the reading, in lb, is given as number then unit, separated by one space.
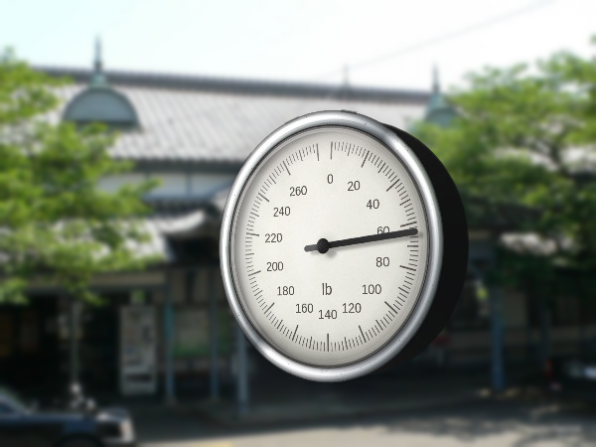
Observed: 64 lb
